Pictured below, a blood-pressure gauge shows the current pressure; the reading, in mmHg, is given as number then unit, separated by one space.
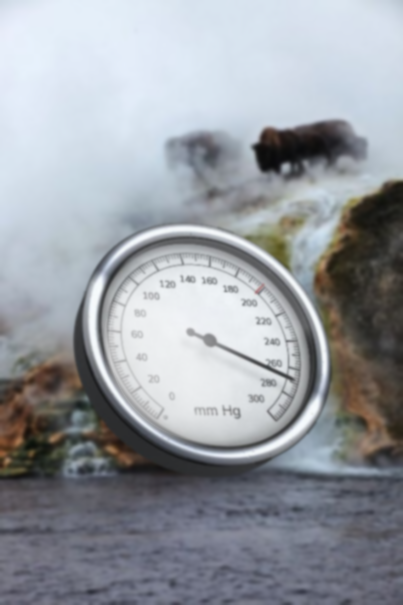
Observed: 270 mmHg
